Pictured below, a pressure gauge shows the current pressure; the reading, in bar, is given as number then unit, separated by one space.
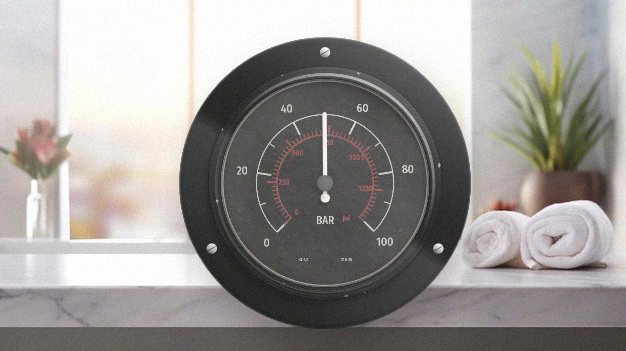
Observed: 50 bar
